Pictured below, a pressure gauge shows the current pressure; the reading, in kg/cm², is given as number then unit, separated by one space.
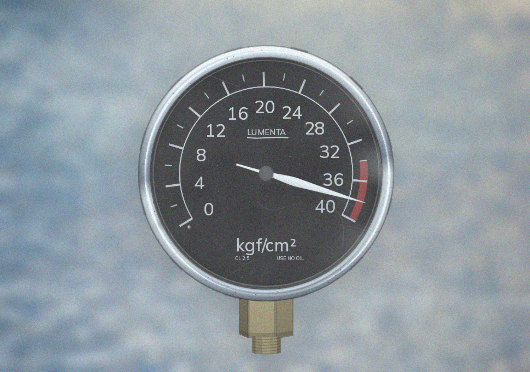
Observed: 38 kg/cm²
